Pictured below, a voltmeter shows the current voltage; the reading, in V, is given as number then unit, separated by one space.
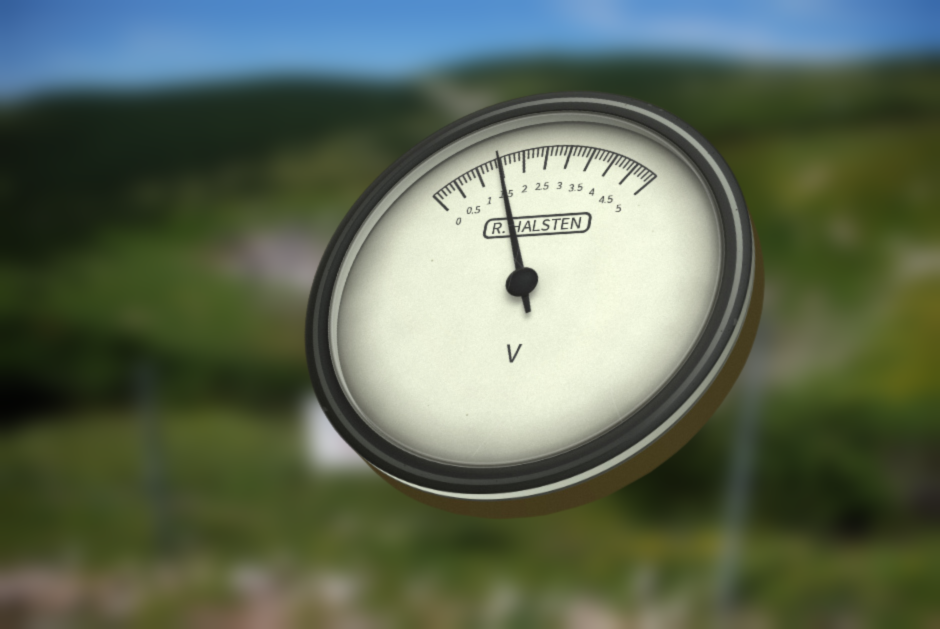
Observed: 1.5 V
